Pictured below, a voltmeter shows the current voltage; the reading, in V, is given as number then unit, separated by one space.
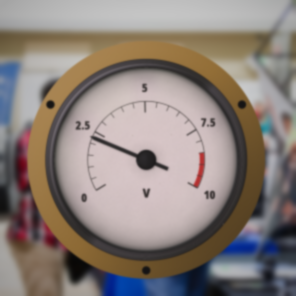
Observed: 2.25 V
